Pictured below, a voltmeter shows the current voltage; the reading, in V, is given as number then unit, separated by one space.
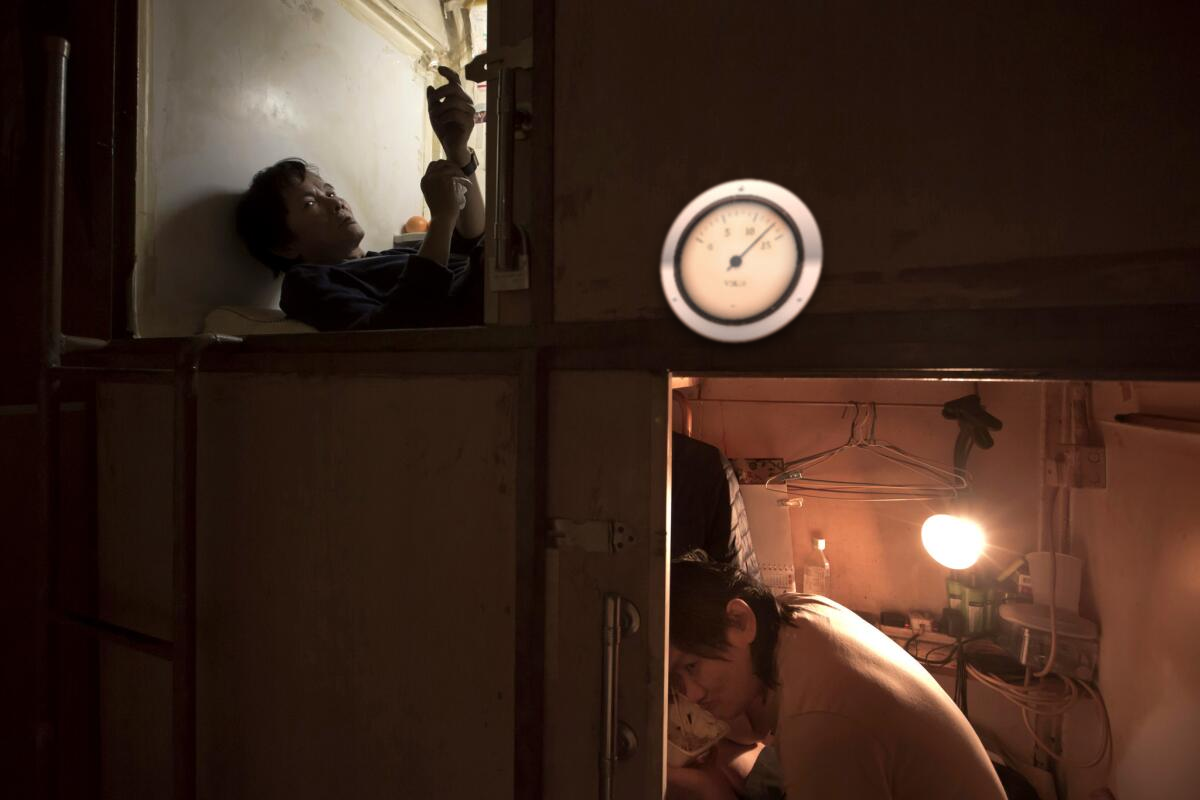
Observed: 13 V
